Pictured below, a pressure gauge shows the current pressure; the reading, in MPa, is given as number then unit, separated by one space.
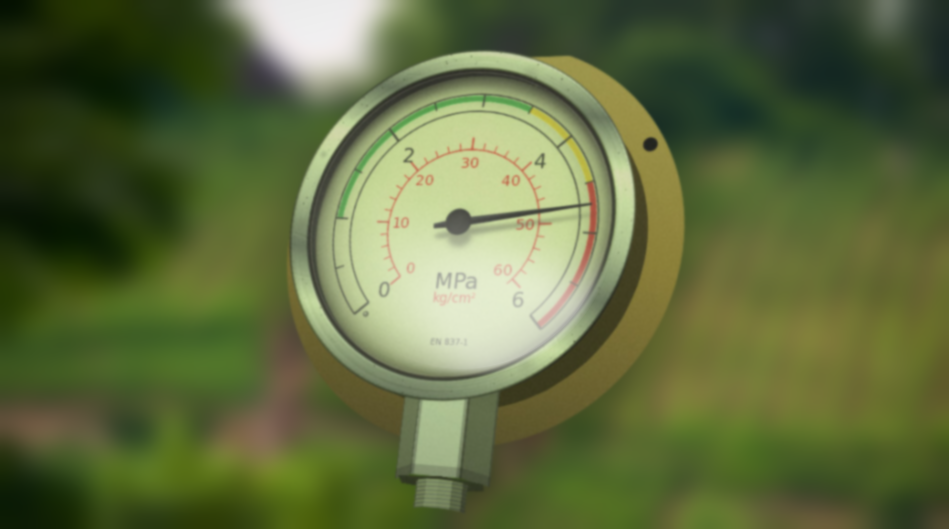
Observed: 4.75 MPa
